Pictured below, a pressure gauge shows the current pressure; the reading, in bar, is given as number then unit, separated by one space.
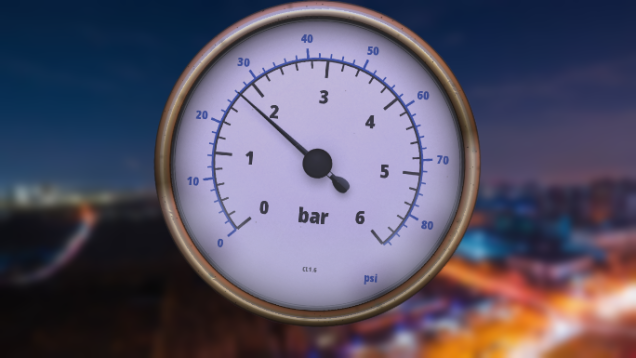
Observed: 1.8 bar
